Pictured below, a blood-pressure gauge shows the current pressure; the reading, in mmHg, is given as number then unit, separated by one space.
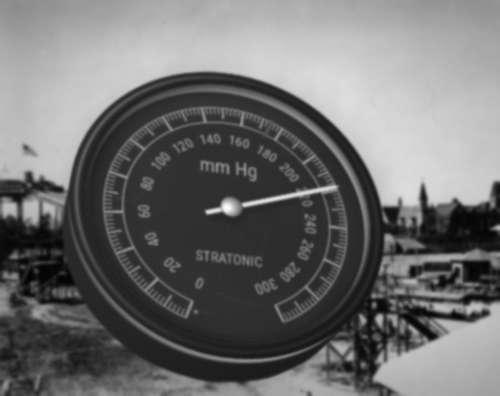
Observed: 220 mmHg
